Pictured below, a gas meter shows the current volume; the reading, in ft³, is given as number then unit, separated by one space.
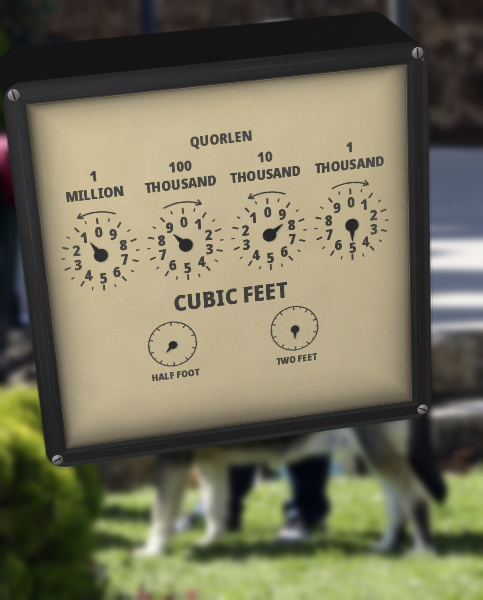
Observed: 88500 ft³
